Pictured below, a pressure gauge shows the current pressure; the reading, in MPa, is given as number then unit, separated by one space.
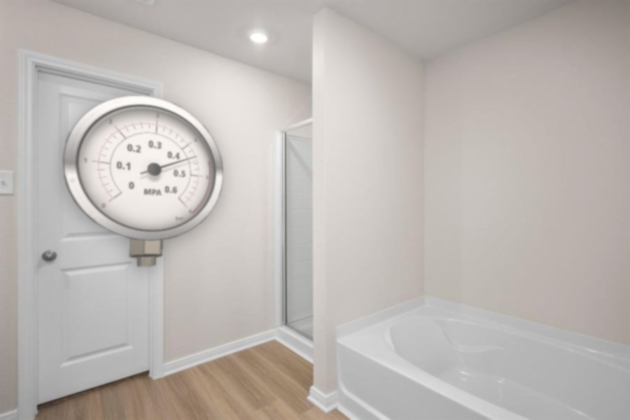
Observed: 0.44 MPa
